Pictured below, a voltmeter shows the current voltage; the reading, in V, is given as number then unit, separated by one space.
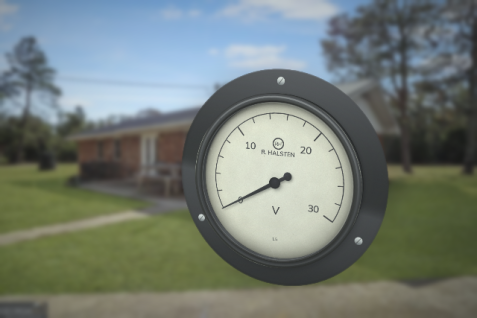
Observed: 0 V
